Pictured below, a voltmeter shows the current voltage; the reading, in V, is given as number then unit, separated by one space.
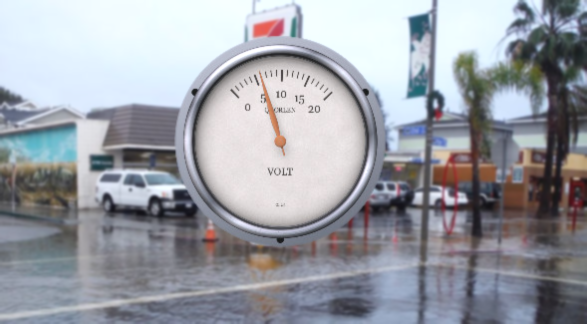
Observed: 6 V
